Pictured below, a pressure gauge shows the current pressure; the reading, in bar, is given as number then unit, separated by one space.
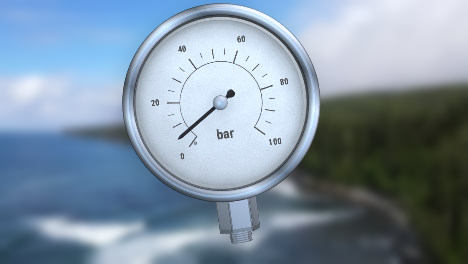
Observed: 5 bar
